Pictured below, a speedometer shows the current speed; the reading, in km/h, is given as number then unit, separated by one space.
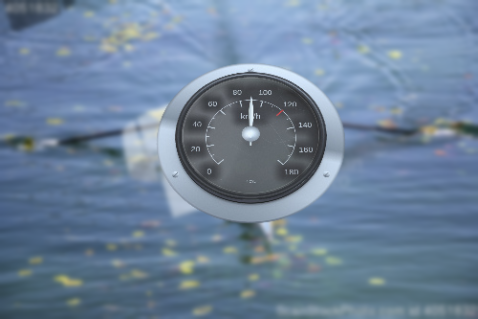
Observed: 90 km/h
